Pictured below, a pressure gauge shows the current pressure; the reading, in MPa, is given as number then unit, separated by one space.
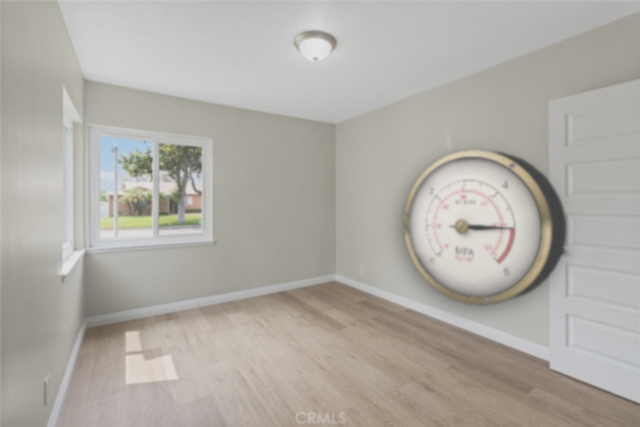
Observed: 5 MPa
